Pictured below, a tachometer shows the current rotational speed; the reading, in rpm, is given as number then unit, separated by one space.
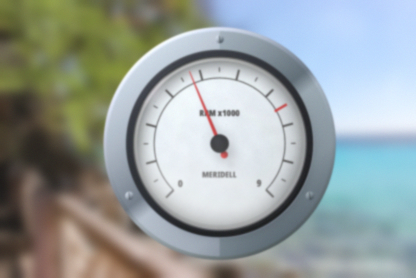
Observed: 3750 rpm
